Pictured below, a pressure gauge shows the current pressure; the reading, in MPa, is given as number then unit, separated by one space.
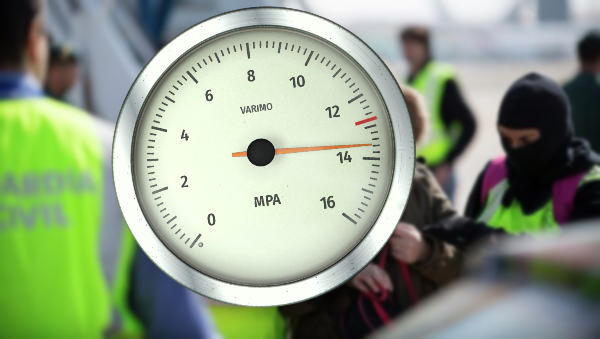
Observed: 13.6 MPa
